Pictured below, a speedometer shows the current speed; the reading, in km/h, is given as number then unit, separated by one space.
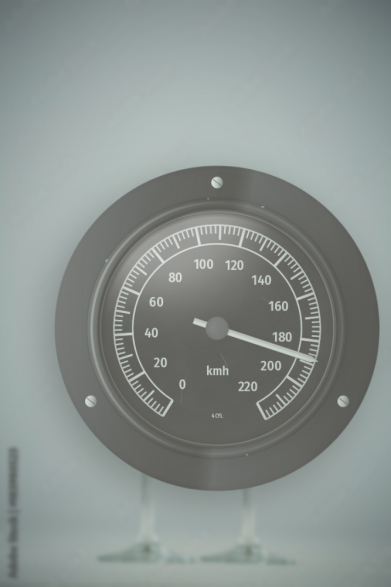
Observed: 188 km/h
